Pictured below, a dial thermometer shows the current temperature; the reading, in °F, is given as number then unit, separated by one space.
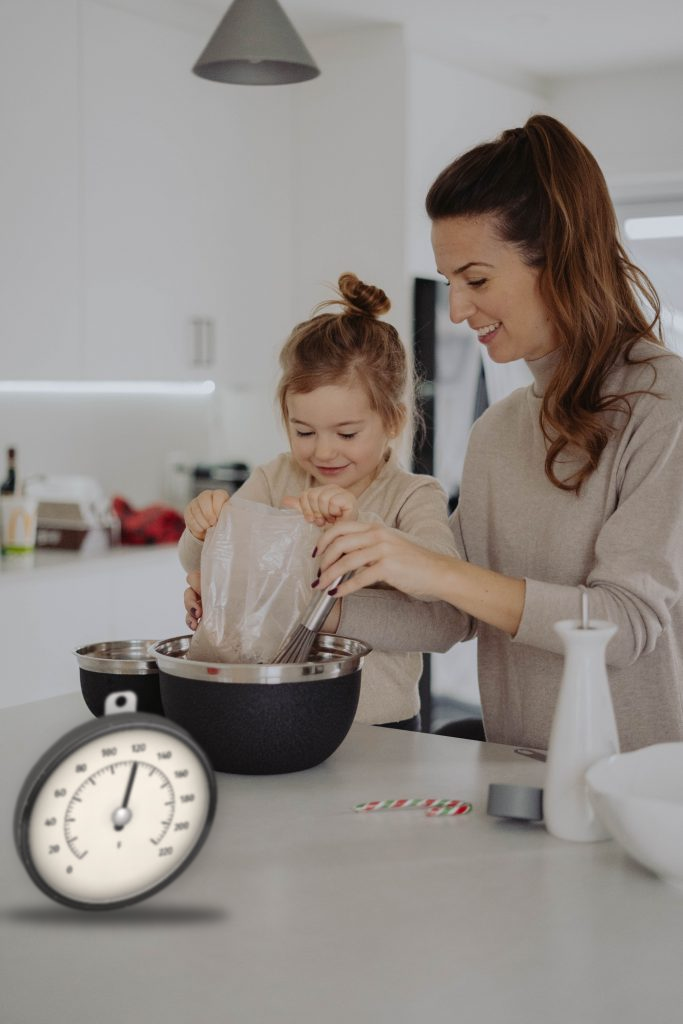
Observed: 120 °F
